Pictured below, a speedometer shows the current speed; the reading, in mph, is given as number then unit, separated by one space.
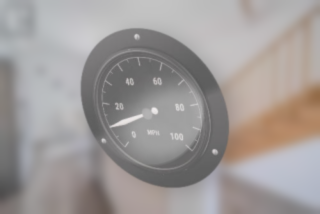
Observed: 10 mph
